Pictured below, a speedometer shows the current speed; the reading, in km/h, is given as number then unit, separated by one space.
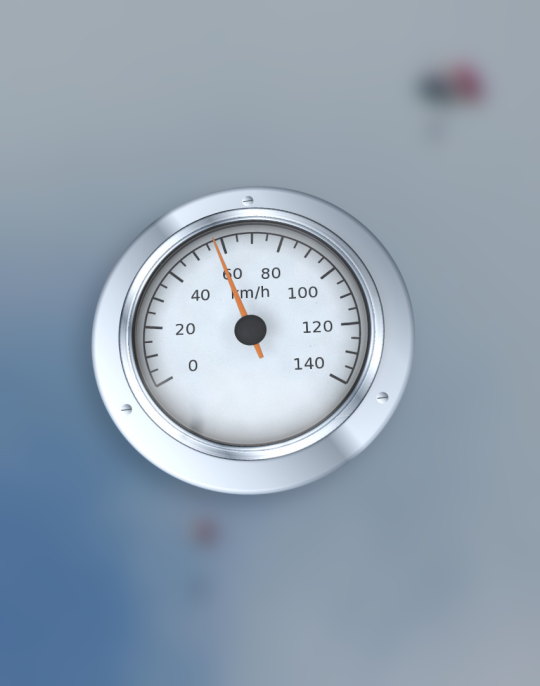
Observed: 57.5 km/h
